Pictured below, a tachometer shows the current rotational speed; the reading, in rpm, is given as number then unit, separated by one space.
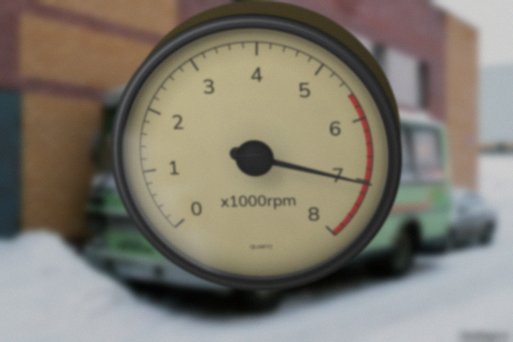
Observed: 7000 rpm
